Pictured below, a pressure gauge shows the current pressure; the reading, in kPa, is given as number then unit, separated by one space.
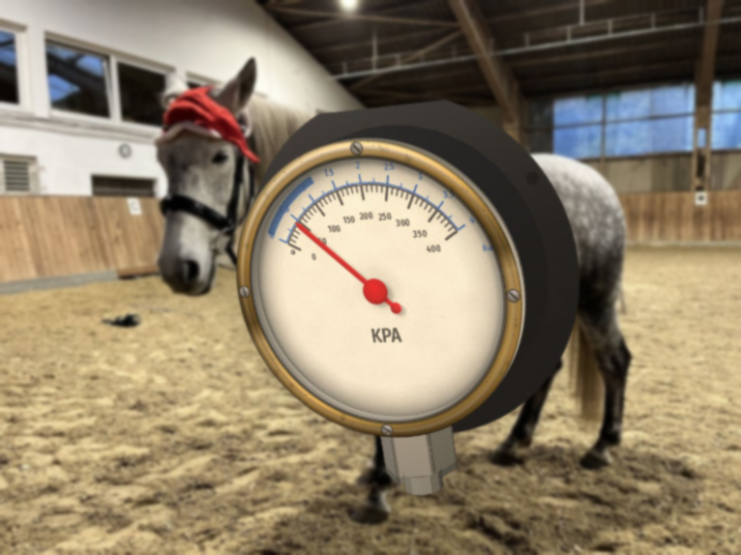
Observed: 50 kPa
